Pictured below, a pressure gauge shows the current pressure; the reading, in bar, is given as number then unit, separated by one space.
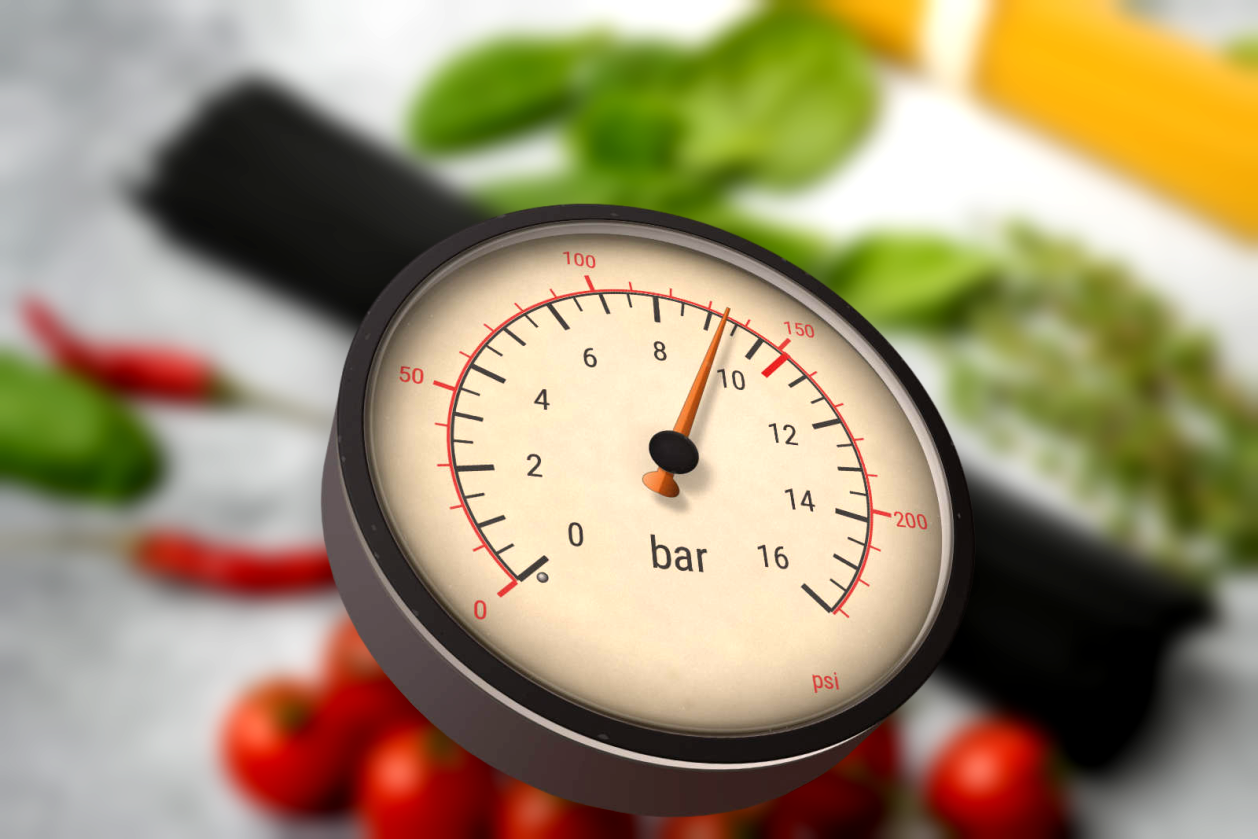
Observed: 9.25 bar
